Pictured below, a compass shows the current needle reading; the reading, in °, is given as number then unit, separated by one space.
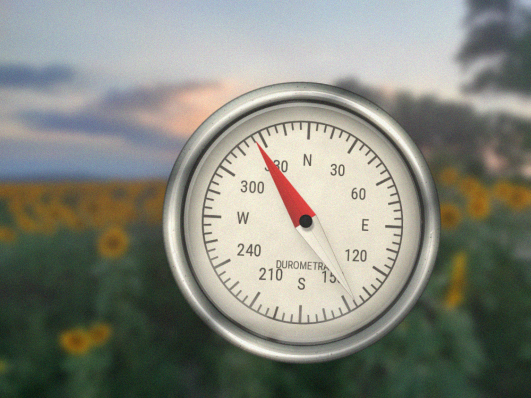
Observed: 325 °
